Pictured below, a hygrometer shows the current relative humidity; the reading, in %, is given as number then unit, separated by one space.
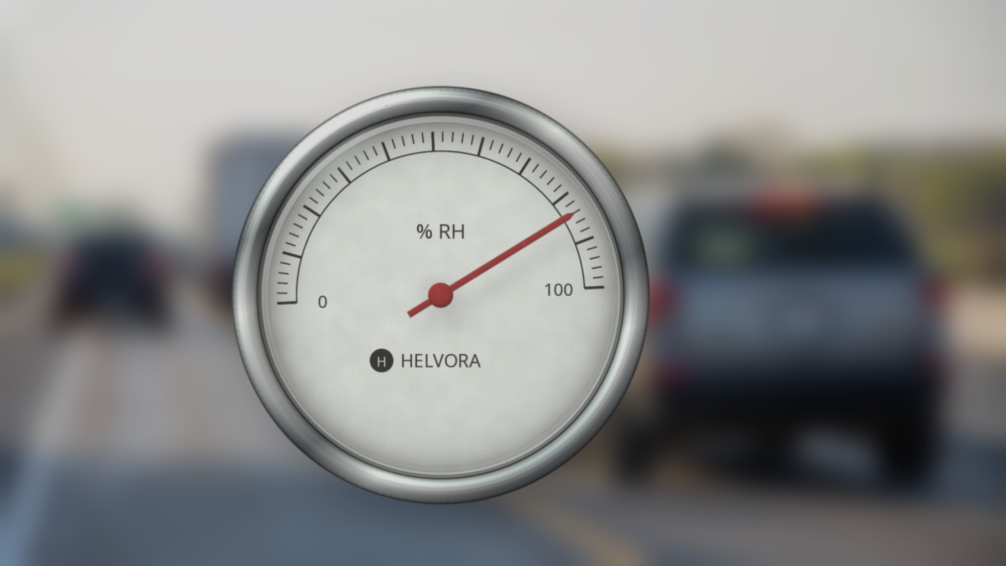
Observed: 84 %
